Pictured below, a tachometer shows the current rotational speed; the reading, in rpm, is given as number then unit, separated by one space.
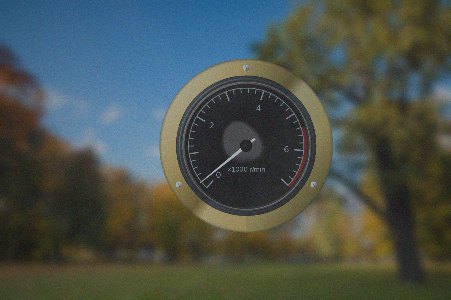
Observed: 200 rpm
